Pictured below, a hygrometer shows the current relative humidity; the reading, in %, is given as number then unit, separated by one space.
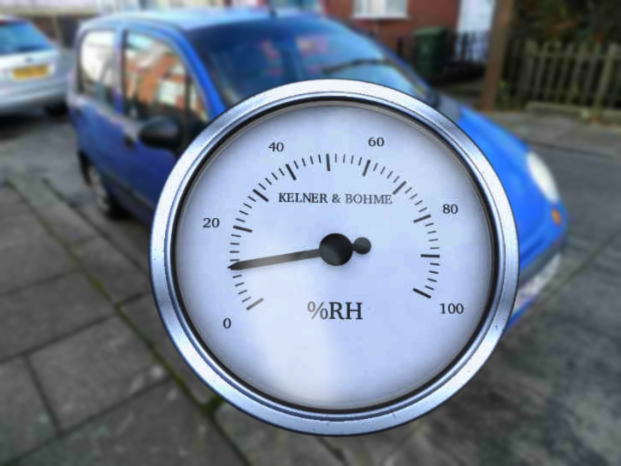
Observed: 10 %
